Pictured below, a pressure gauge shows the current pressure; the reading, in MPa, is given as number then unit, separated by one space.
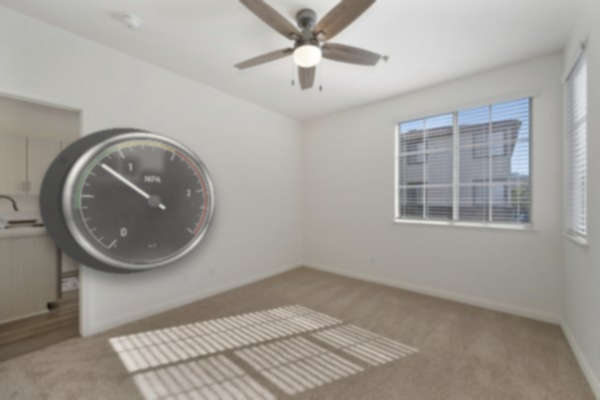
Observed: 0.8 MPa
